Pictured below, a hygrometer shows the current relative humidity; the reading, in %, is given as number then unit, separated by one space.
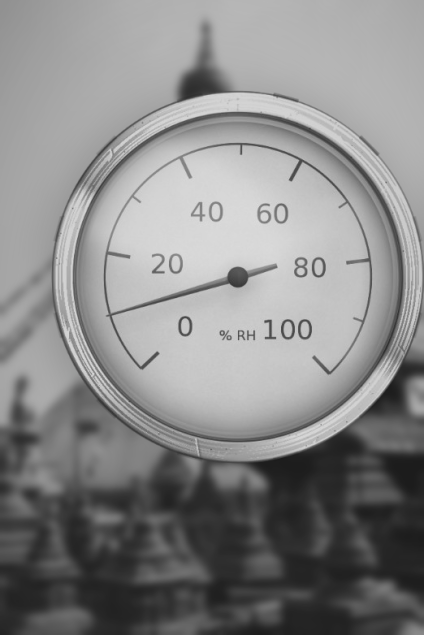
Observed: 10 %
